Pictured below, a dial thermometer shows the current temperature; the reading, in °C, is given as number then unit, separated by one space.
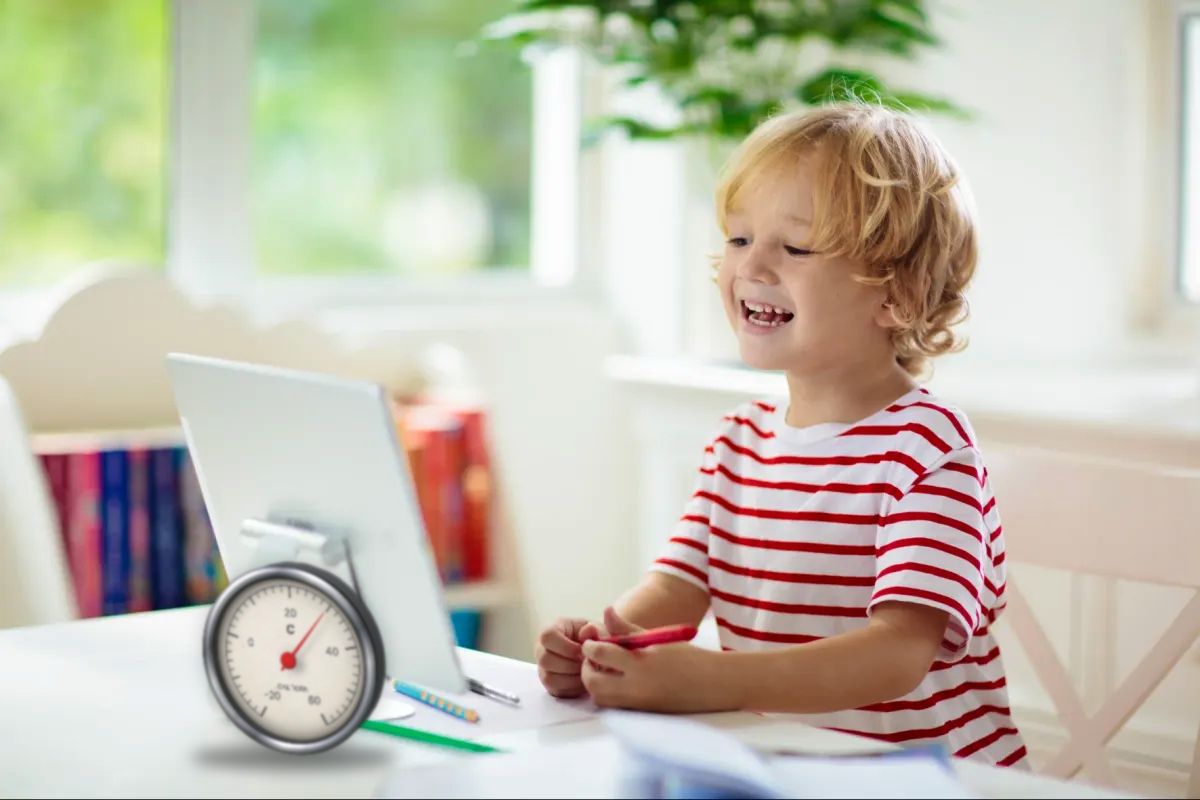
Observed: 30 °C
